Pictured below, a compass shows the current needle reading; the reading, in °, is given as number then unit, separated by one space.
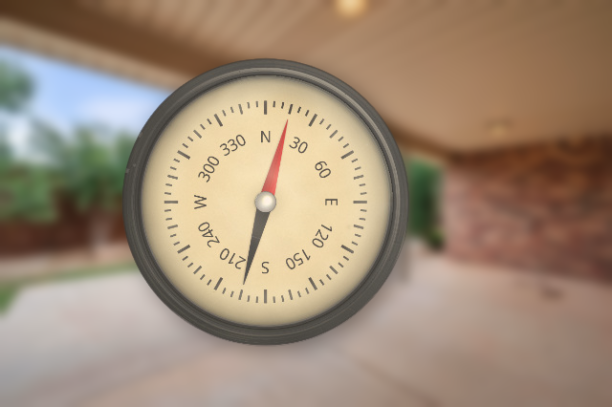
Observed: 15 °
